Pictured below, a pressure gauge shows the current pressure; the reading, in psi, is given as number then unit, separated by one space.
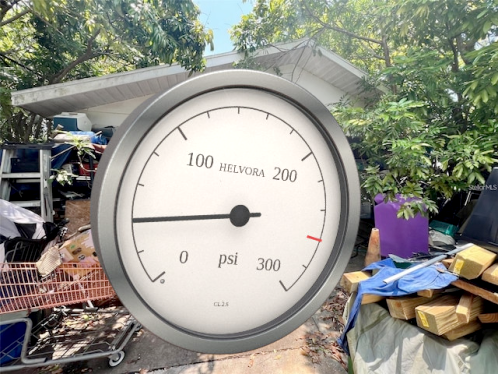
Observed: 40 psi
